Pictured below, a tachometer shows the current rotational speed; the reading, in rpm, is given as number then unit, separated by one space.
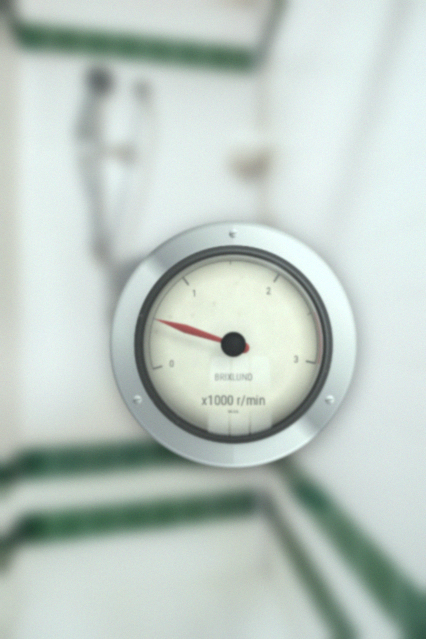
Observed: 500 rpm
